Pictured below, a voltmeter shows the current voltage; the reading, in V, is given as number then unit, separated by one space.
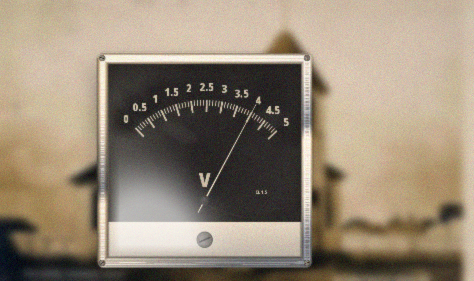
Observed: 4 V
